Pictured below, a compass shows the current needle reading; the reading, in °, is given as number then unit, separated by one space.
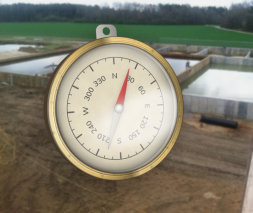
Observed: 20 °
